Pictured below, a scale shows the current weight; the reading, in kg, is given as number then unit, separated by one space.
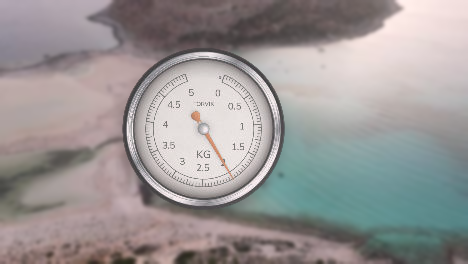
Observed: 2 kg
